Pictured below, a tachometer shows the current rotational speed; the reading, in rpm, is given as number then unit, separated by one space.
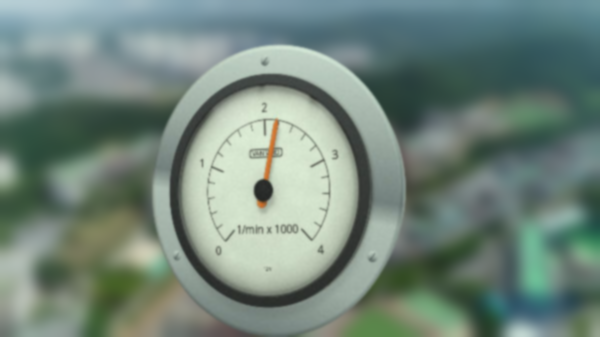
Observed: 2200 rpm
